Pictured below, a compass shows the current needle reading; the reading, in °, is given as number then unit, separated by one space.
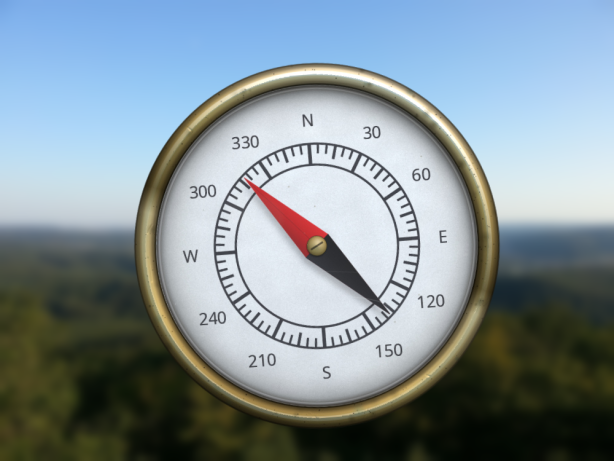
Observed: 317.5 °
